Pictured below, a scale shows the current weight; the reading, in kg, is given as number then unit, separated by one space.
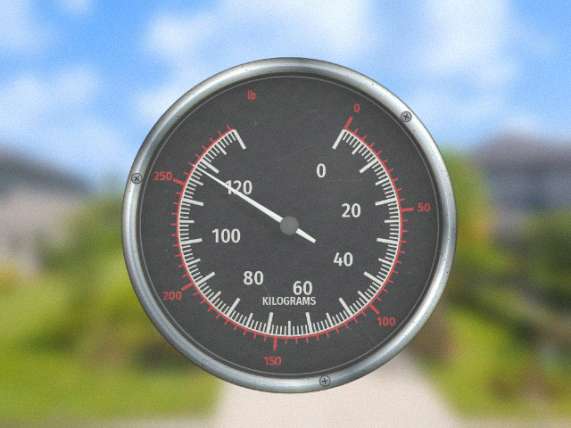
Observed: 118 kg
